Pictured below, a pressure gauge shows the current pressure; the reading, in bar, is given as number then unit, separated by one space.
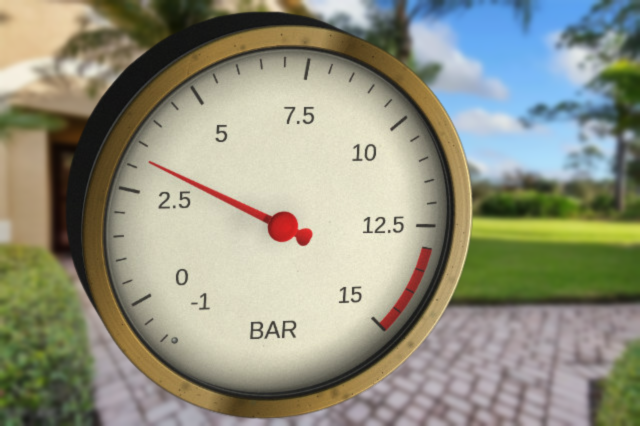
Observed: 3.25 bar
